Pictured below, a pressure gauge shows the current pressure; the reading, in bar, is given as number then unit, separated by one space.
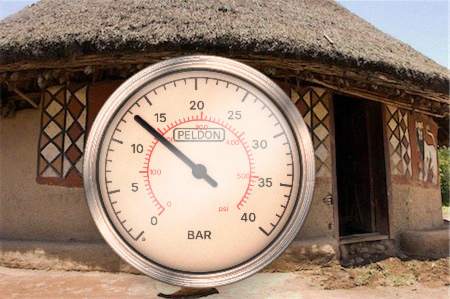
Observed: 13 bar
